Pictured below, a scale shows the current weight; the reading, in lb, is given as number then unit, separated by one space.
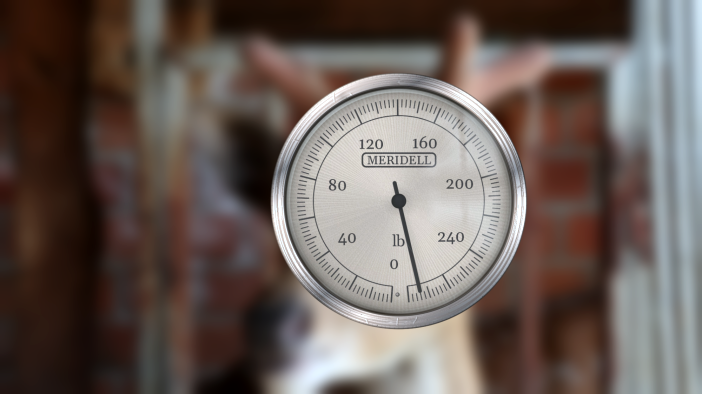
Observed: 274 lb
